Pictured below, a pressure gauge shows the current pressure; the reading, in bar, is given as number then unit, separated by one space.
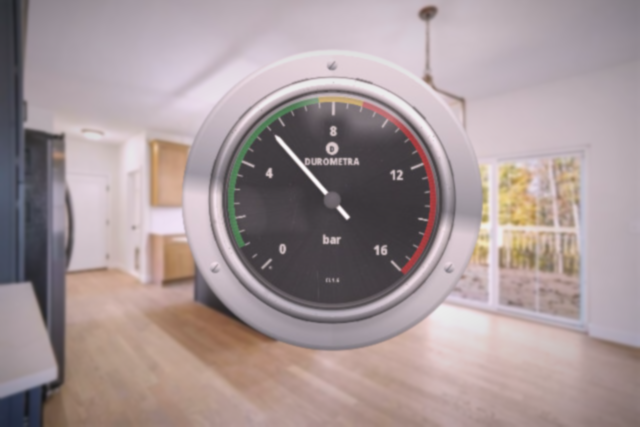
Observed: 5.5 bar
